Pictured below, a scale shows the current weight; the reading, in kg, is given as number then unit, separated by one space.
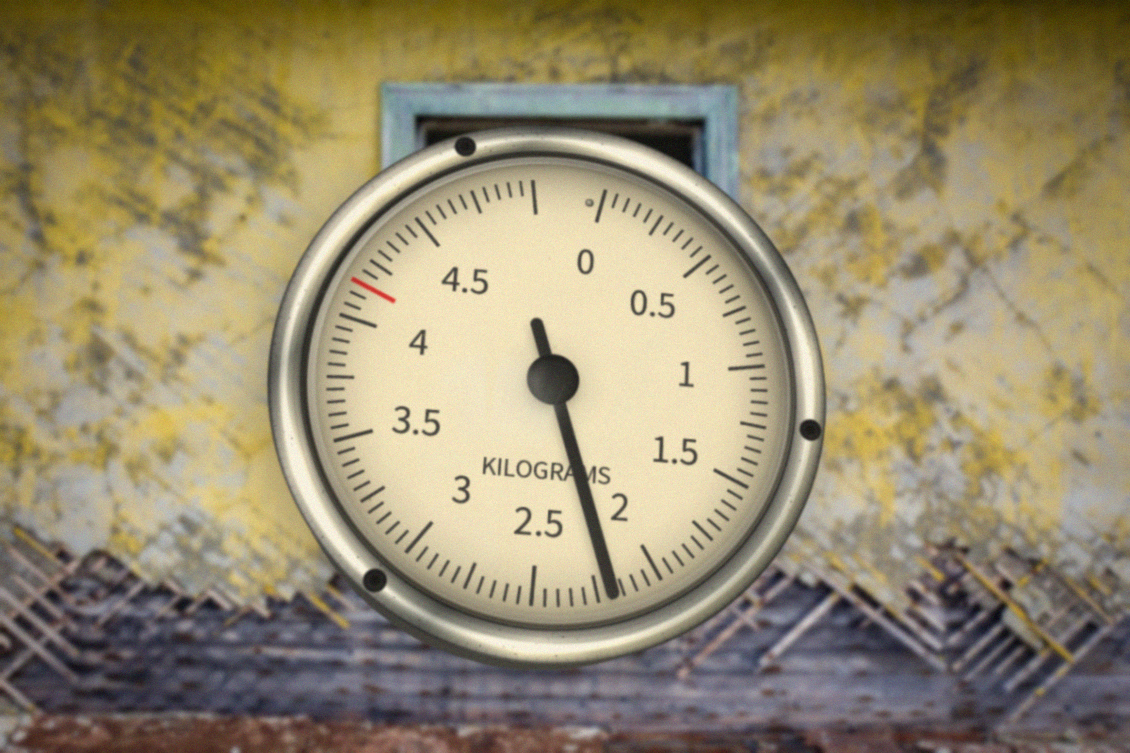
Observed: 2.2 kg
